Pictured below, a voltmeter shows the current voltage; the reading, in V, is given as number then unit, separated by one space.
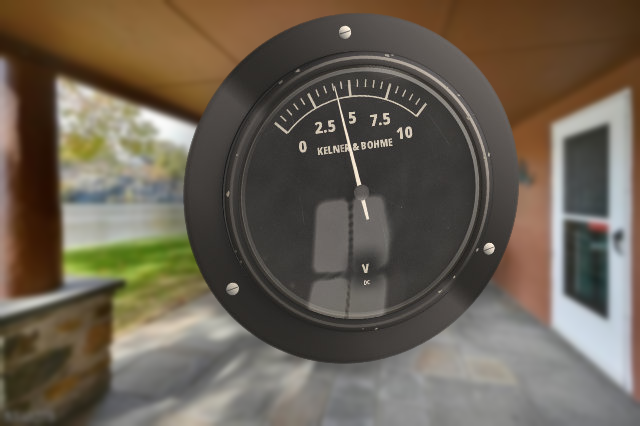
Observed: 4 V
